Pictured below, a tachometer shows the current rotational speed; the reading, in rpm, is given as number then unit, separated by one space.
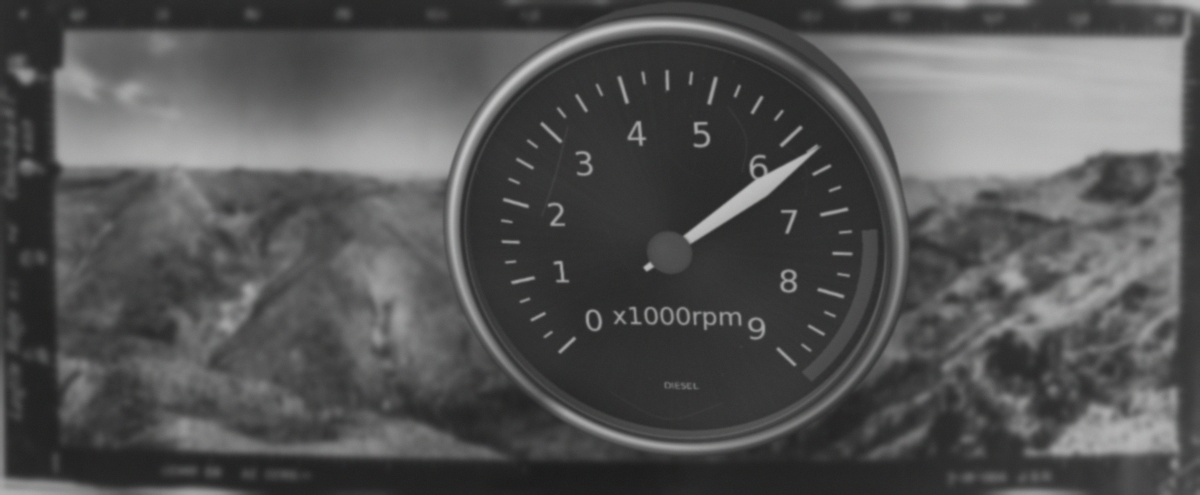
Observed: 6250 rpm
